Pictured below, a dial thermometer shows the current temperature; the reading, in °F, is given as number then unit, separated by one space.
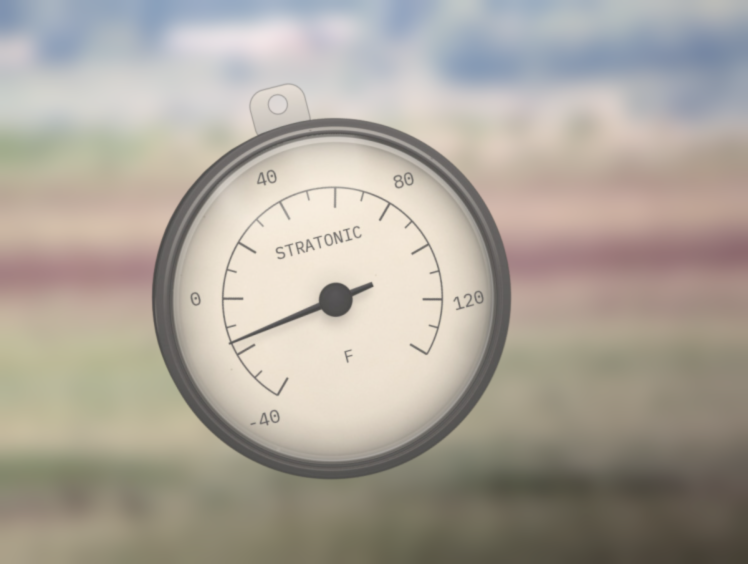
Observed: -15 °F
